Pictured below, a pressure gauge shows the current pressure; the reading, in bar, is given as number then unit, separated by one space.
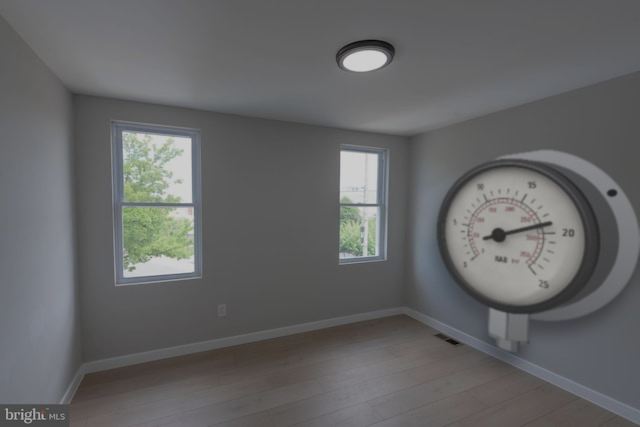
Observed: 19 bar
